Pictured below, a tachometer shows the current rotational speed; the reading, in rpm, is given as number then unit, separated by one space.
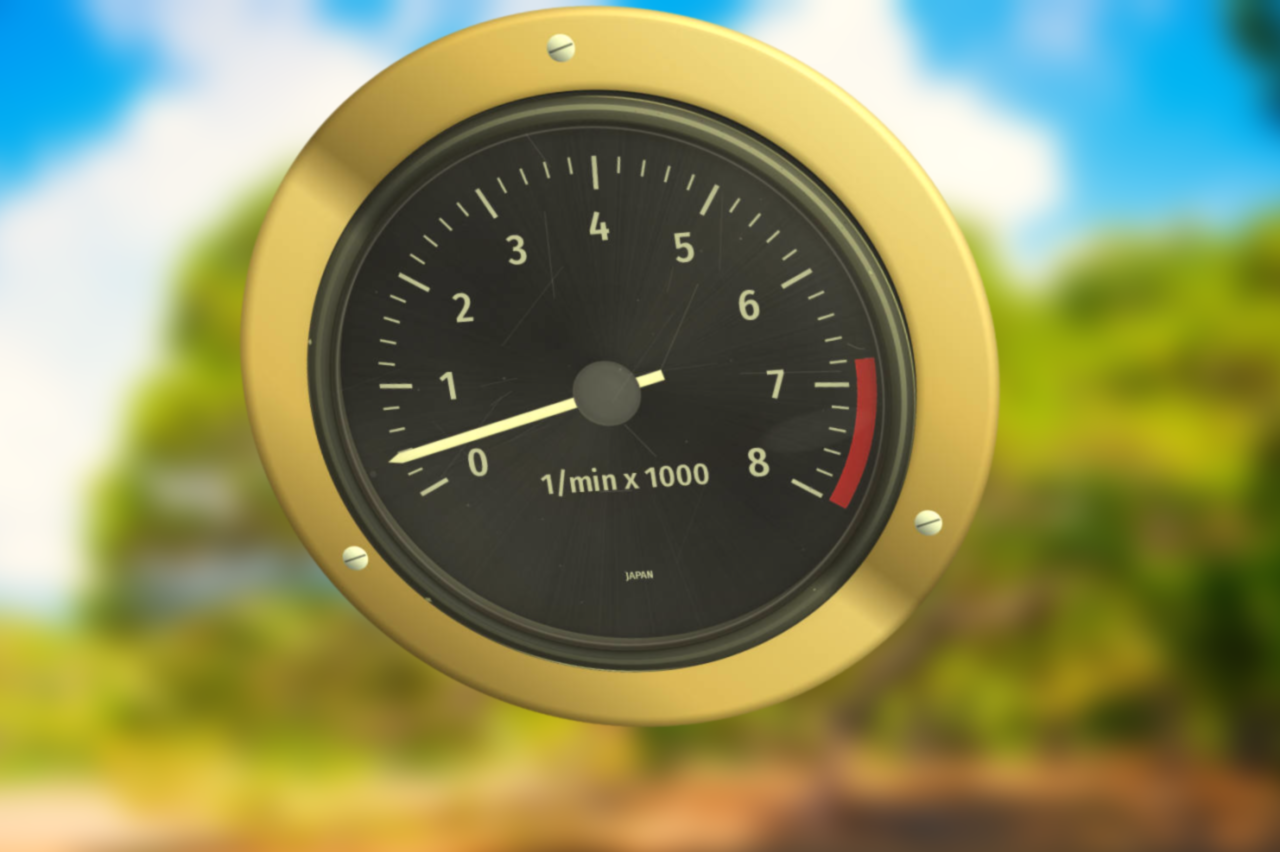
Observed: 400 rpm
